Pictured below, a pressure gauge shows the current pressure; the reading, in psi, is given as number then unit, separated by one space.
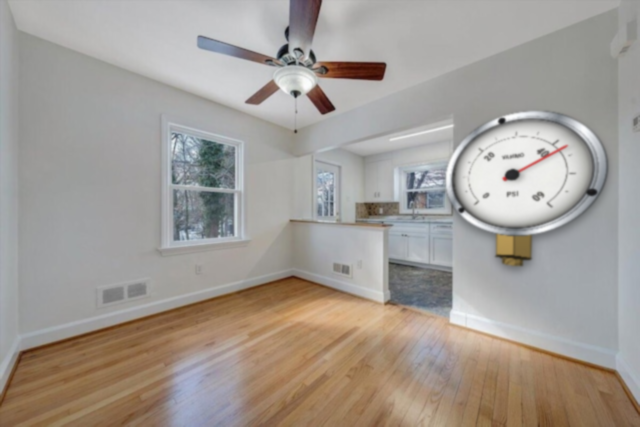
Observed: 42.5 psi
